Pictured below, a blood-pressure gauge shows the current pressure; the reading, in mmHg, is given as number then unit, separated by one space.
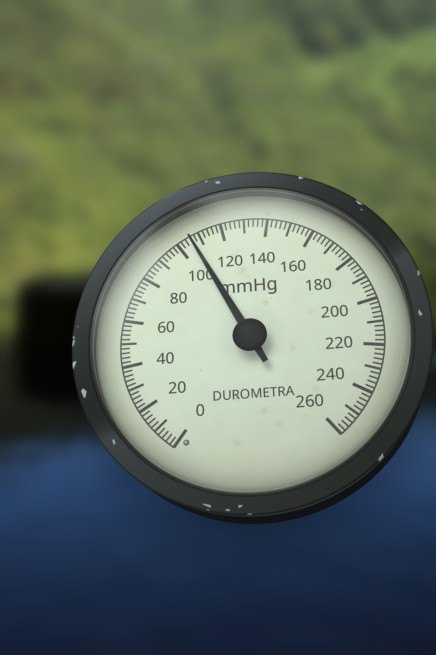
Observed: 106 mmHg
